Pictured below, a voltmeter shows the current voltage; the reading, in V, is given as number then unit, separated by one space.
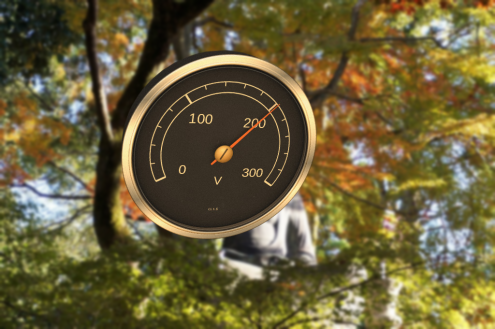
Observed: 200 V
